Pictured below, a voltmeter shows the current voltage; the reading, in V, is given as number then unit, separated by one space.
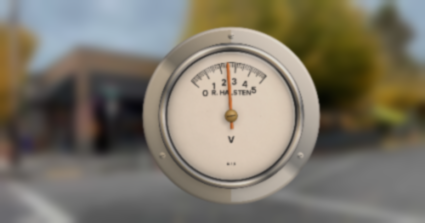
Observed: 2.5 V
